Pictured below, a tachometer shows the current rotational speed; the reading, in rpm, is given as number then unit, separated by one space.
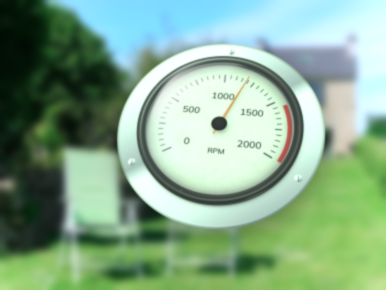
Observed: 1200 rpm
